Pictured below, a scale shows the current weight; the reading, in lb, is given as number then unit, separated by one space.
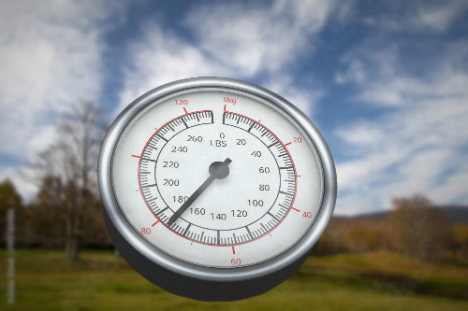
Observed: 170 lb
